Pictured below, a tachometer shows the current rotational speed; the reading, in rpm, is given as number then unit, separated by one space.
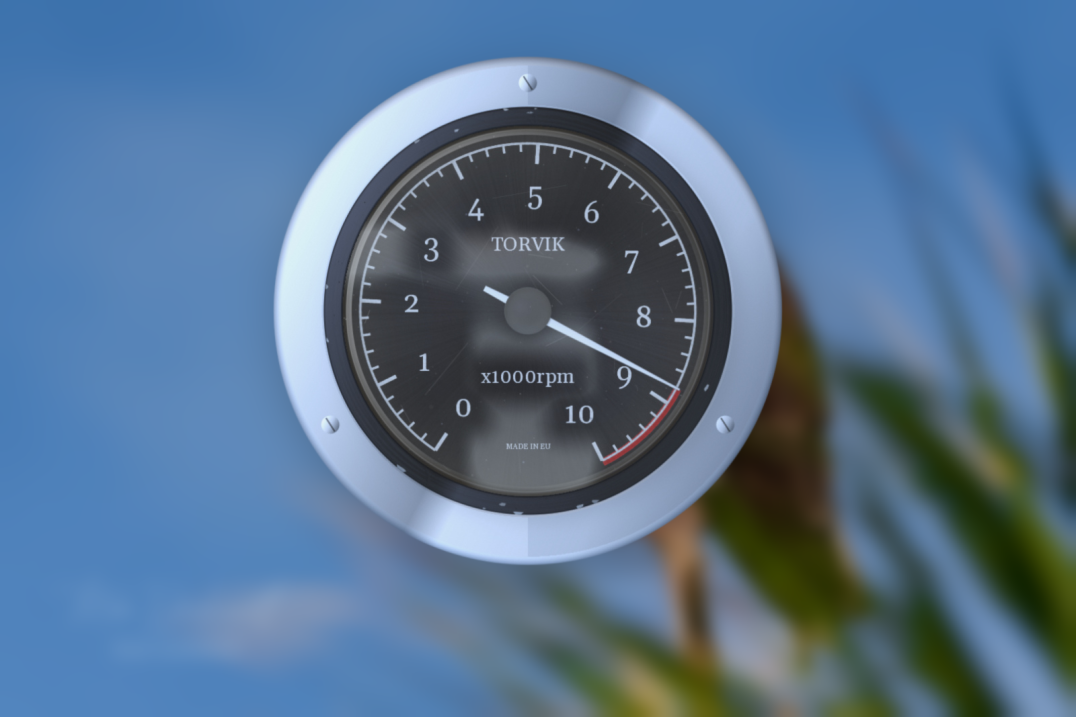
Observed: 8800 rpm
